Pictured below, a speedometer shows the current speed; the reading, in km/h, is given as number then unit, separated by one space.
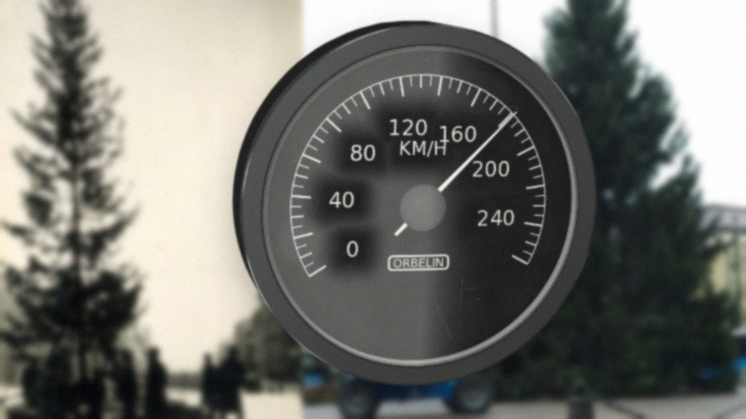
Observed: 180 km/h
